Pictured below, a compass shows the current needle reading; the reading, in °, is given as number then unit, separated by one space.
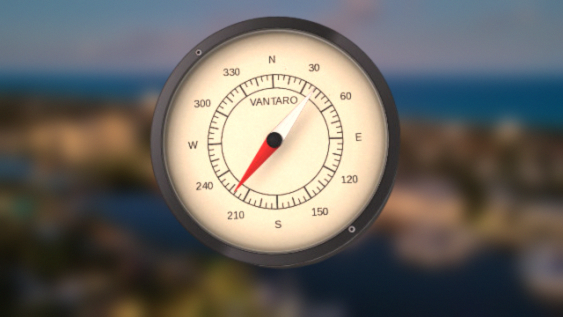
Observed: 220 °
